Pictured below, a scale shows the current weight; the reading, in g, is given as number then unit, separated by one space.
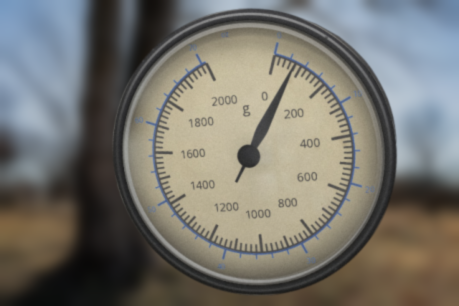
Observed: 80 g
